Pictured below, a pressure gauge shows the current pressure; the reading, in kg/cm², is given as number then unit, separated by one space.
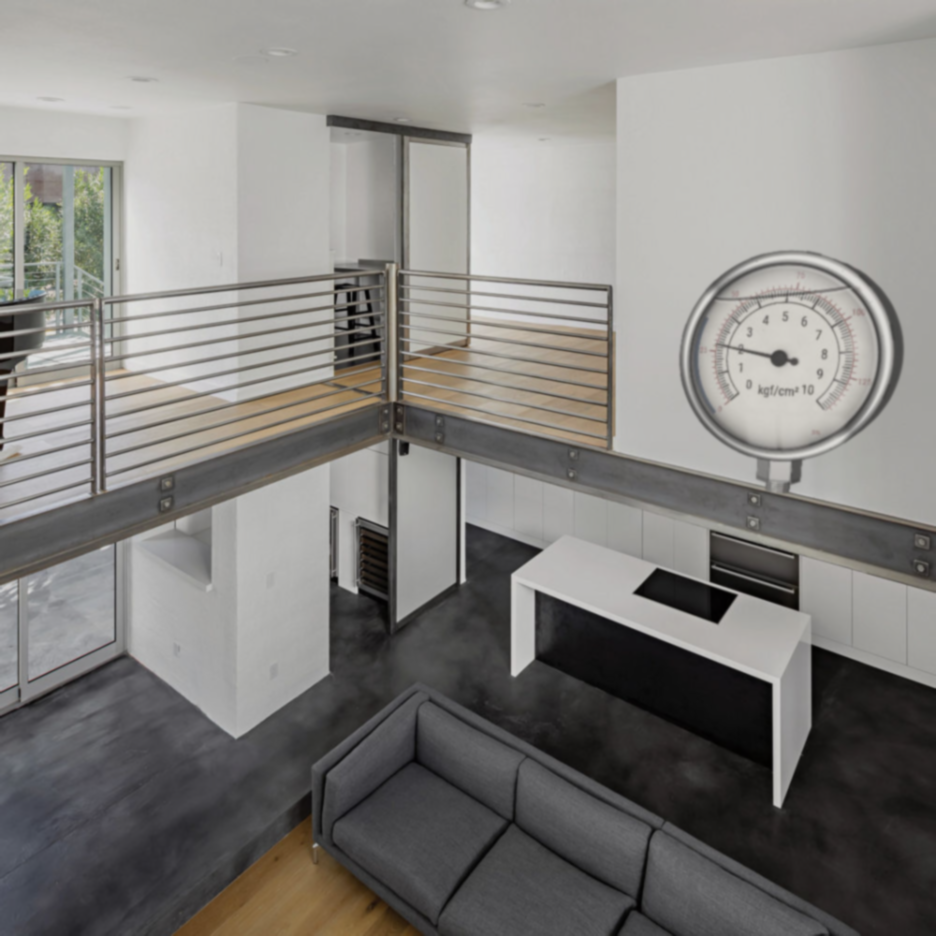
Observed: 2 kg/cm²
